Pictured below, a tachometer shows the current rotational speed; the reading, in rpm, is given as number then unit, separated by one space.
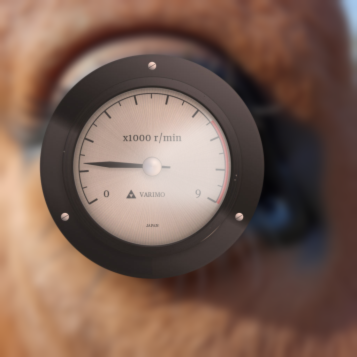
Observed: 1250 rpm
